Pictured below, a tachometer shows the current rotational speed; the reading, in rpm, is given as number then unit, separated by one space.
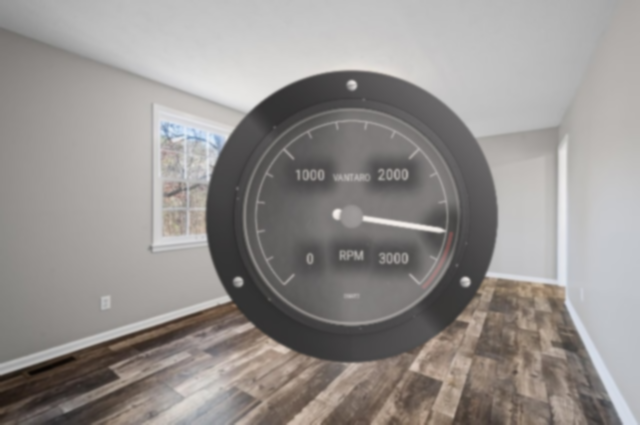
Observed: 2600 rpm
